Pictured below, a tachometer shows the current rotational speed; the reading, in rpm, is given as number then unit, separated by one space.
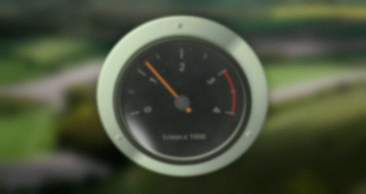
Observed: 1250 rpm
